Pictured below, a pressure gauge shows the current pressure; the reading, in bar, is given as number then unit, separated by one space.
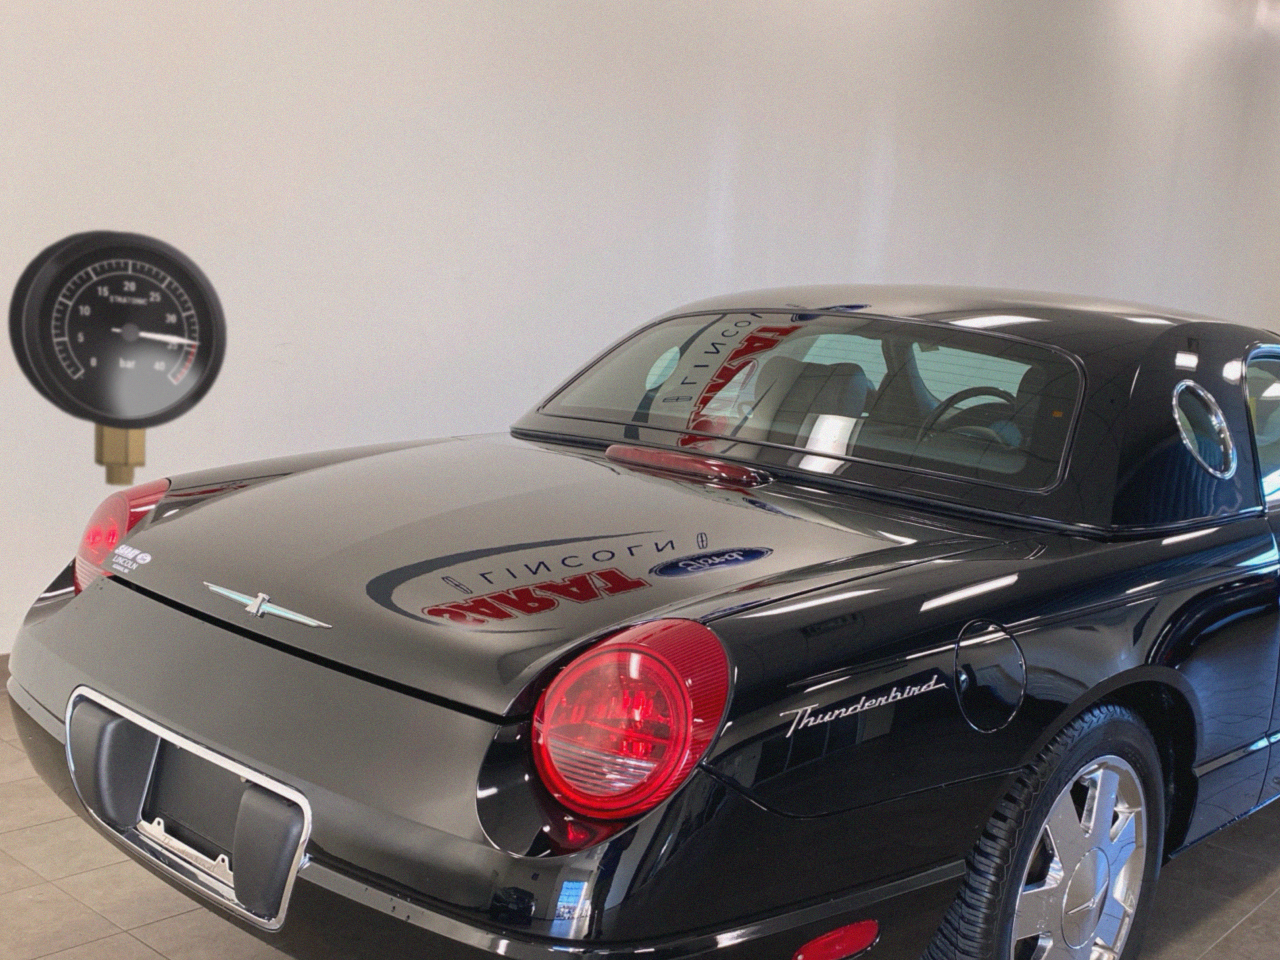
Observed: 34 bar
